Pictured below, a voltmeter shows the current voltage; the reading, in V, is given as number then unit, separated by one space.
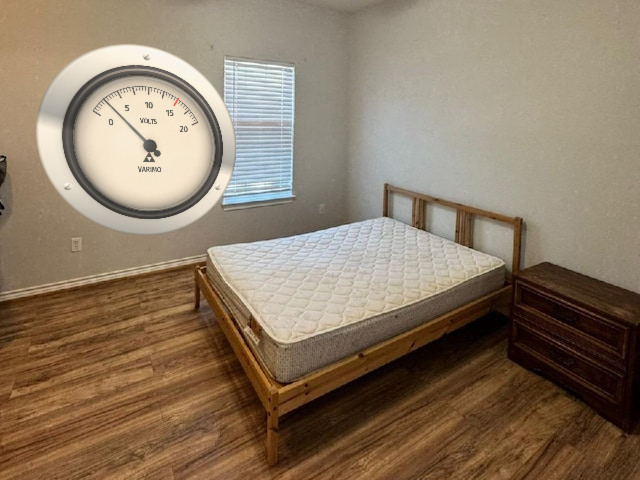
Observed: 2.5 V
